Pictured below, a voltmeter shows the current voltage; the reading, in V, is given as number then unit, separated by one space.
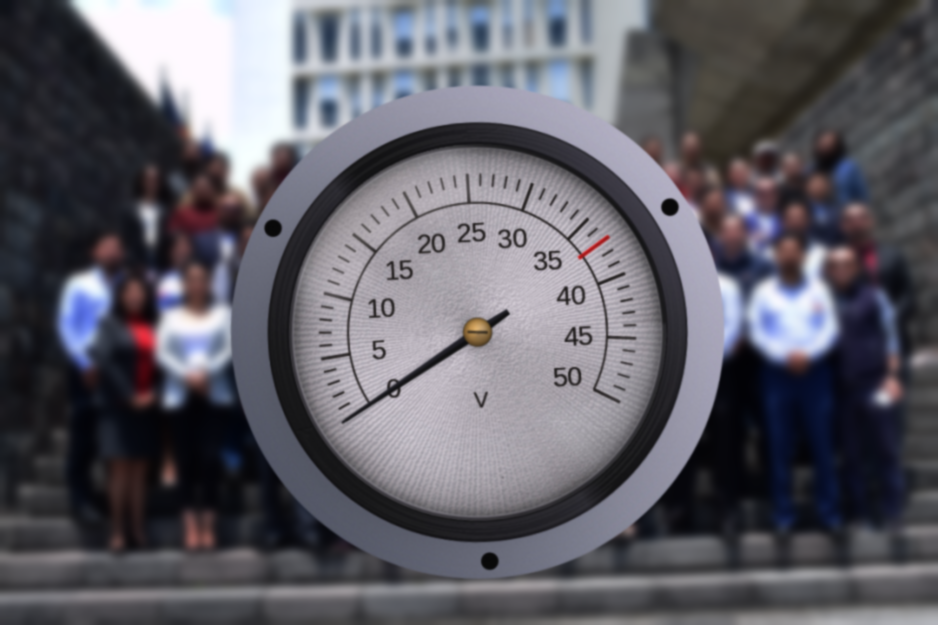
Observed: 0 V
